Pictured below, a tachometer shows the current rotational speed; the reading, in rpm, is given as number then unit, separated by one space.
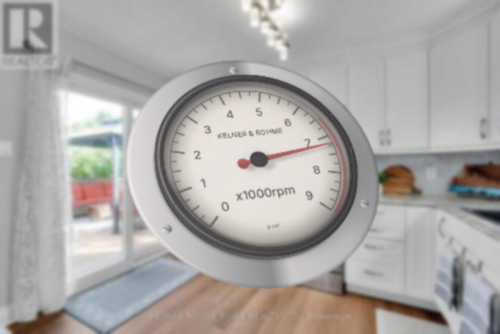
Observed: 7250 rpm
